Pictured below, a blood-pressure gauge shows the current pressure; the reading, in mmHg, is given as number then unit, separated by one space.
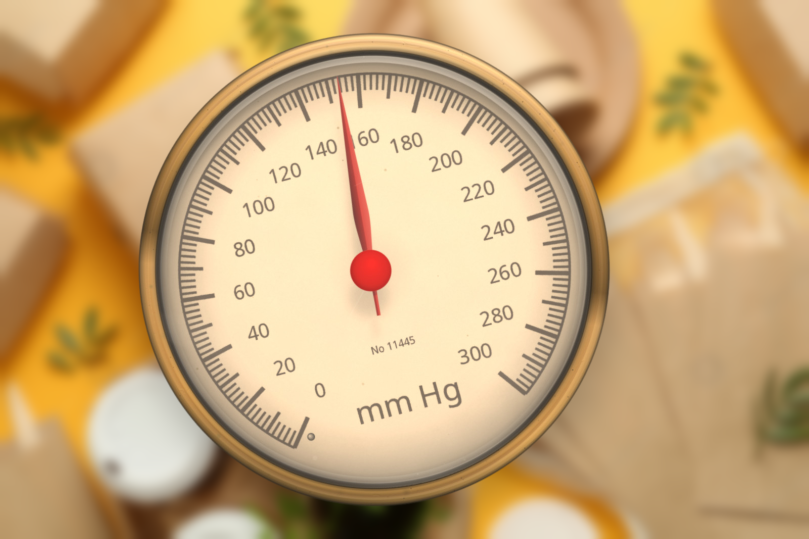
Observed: 154 mmHg
